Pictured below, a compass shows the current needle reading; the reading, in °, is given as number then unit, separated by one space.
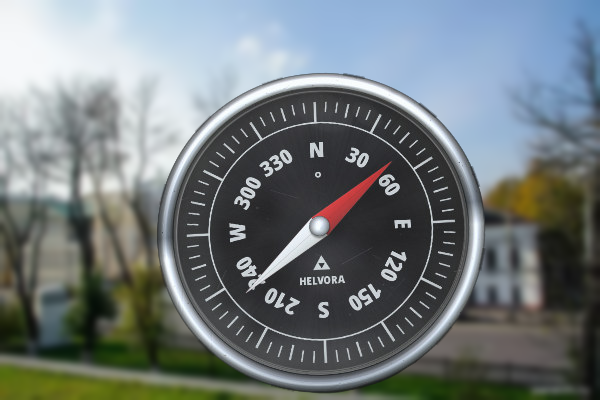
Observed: 50 °
